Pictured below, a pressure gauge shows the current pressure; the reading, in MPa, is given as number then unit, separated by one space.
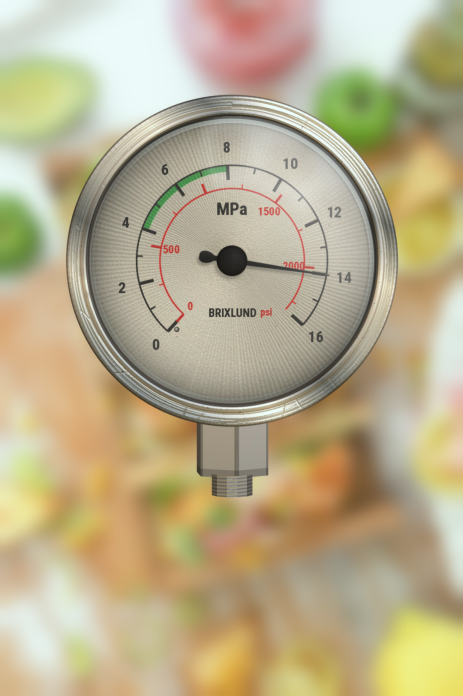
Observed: 14 MPa
